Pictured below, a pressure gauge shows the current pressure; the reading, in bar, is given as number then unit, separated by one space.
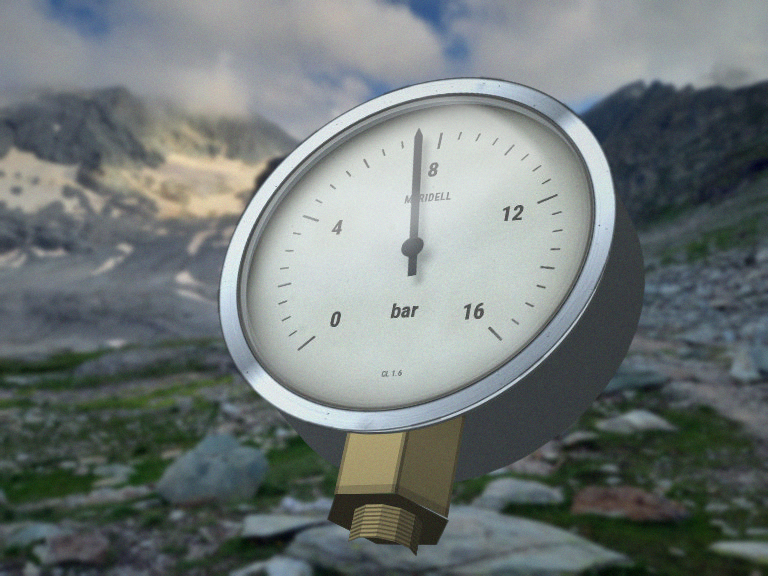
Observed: 7.5 bar
